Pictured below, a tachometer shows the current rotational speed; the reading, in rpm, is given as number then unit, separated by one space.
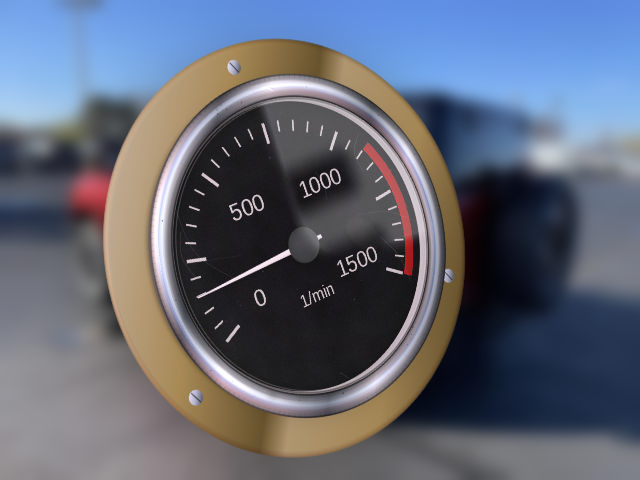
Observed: 150 rpm
